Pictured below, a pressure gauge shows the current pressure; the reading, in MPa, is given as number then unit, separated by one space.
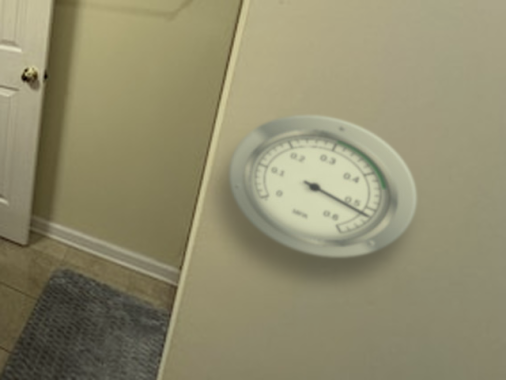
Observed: 0.52 MPa
